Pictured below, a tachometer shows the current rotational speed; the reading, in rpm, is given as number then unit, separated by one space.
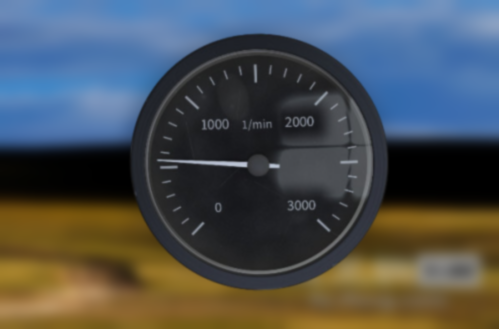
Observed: 550 rpm
